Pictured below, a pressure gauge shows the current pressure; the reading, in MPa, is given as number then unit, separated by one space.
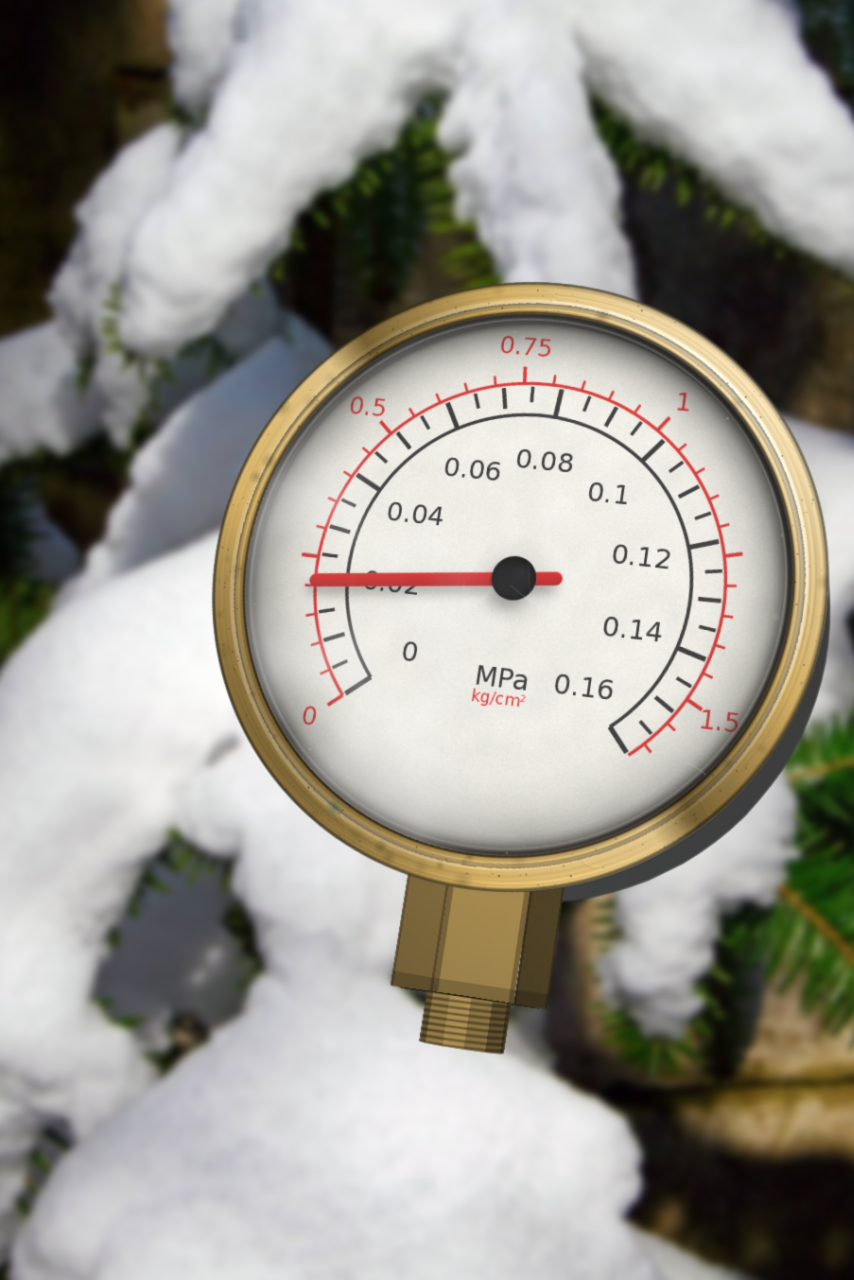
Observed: 0.02 MPa
